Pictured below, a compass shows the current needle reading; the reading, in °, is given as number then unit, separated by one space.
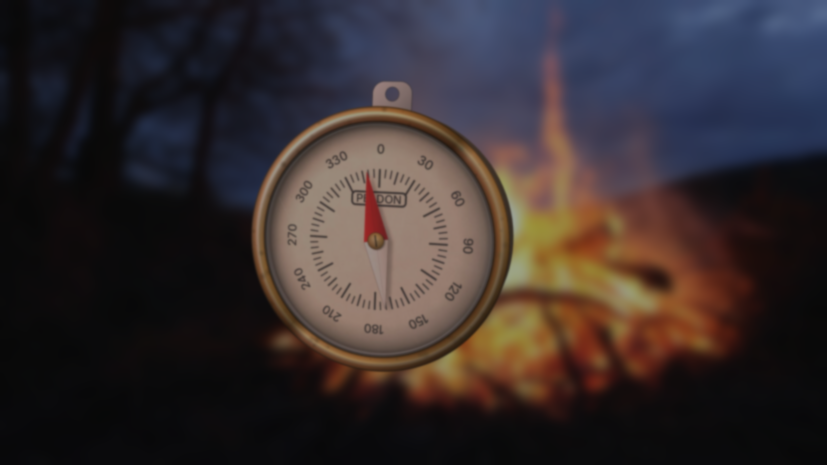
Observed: 350 °
